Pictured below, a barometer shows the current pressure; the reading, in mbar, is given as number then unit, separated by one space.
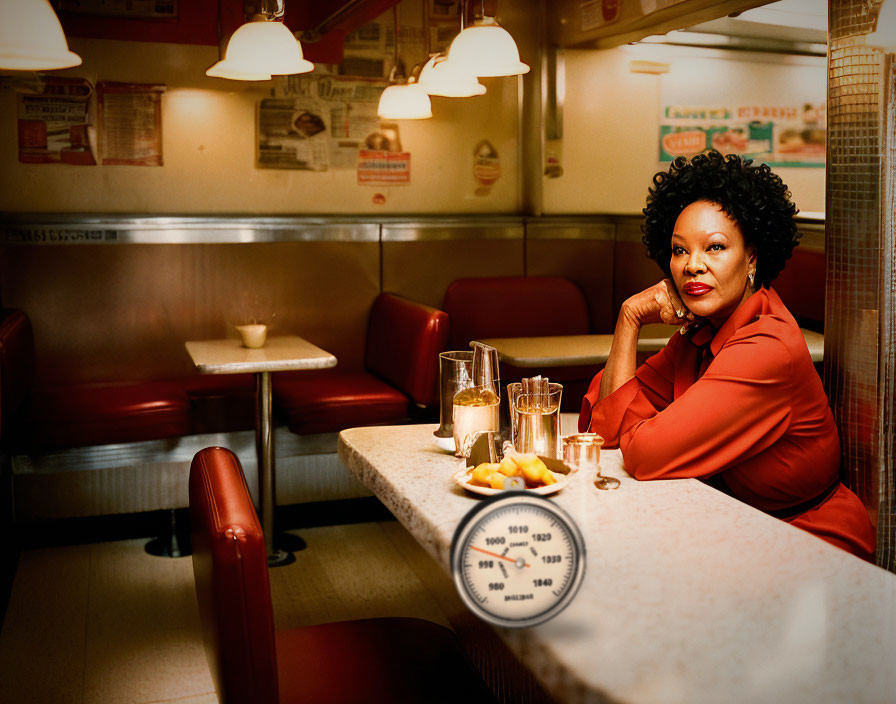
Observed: 995 mbar
